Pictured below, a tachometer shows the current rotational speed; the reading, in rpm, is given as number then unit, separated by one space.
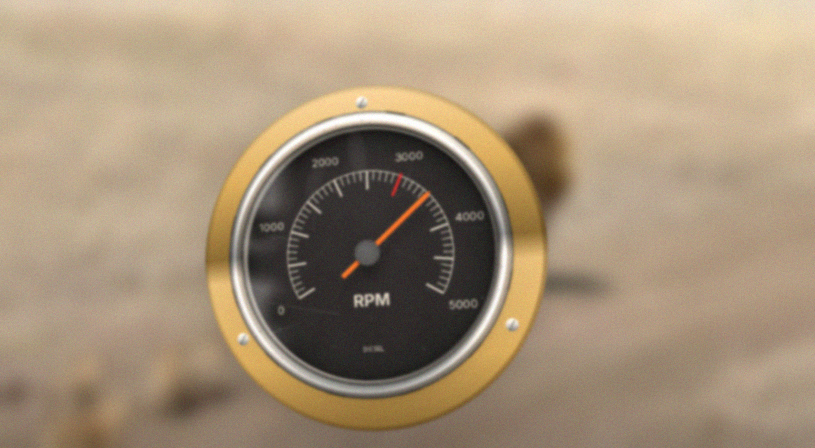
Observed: 3500 rpm
